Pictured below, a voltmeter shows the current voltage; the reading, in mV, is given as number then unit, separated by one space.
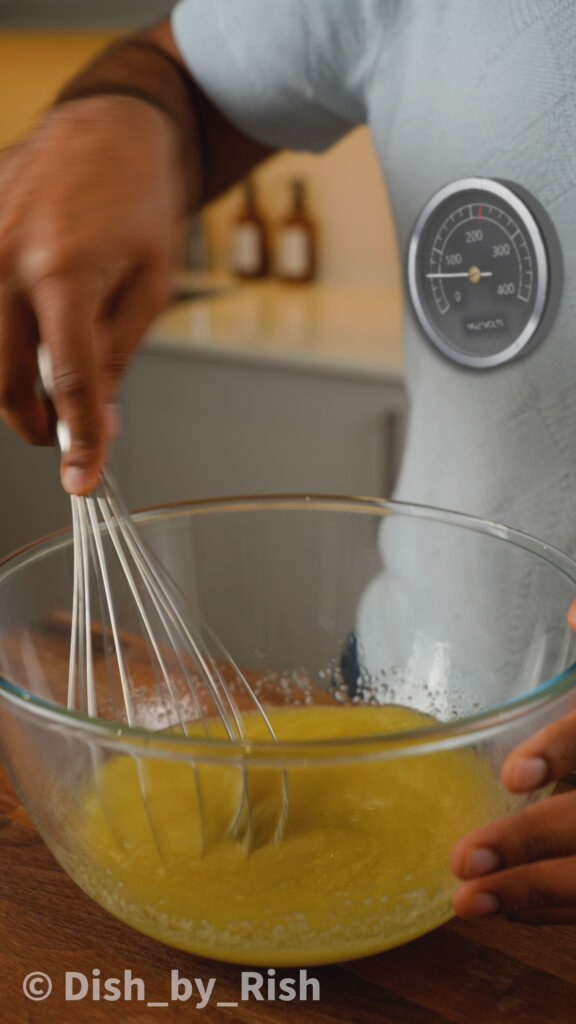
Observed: 60 mV
